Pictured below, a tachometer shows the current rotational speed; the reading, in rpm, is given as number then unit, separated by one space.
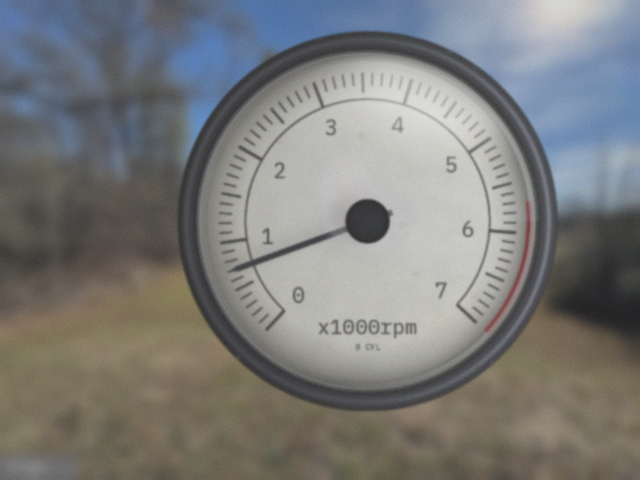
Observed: 700 rpm
